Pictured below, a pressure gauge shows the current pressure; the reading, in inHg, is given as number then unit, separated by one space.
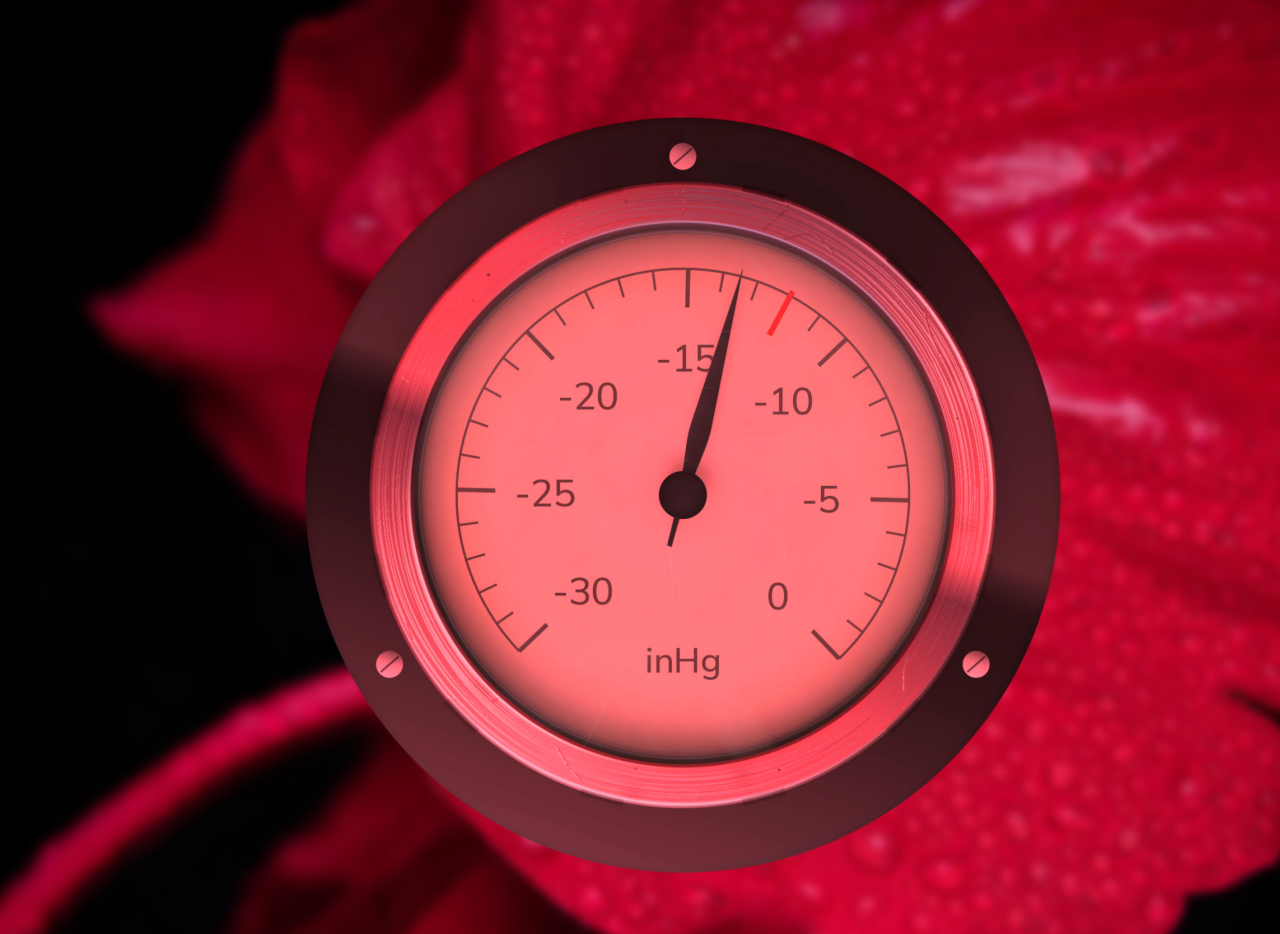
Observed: -13.5 inHg
